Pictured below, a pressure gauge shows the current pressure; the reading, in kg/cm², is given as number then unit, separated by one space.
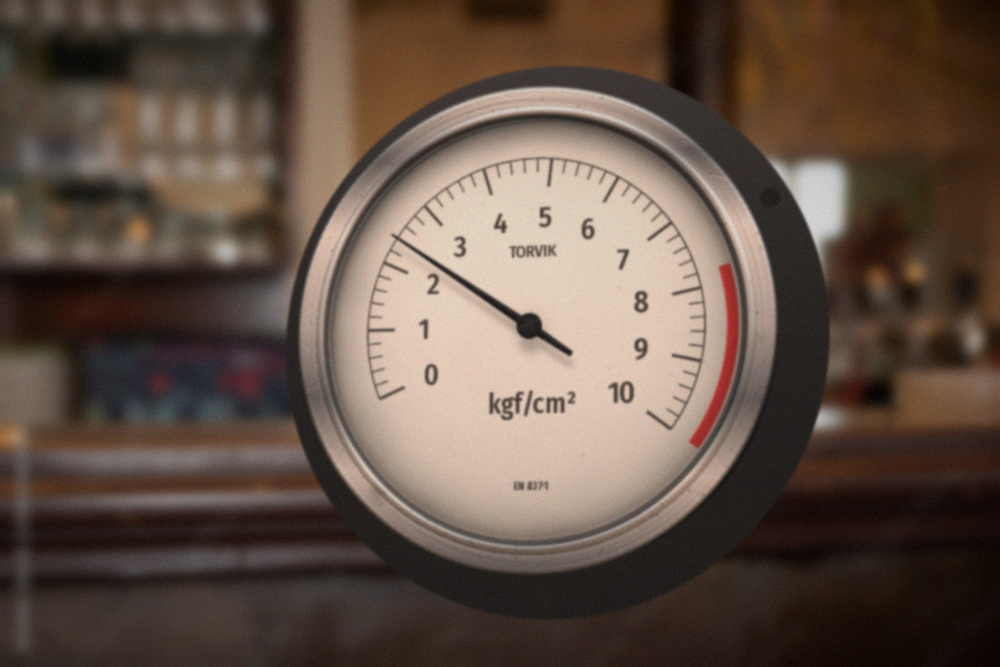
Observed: 2.4 kg/cm²
